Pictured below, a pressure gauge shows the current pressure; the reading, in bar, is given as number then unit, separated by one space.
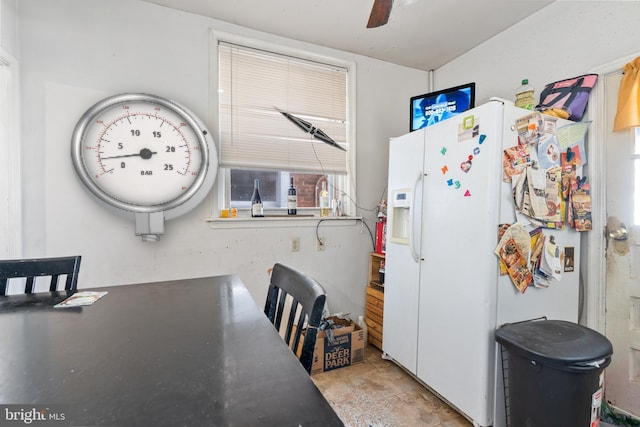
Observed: 2 bar
